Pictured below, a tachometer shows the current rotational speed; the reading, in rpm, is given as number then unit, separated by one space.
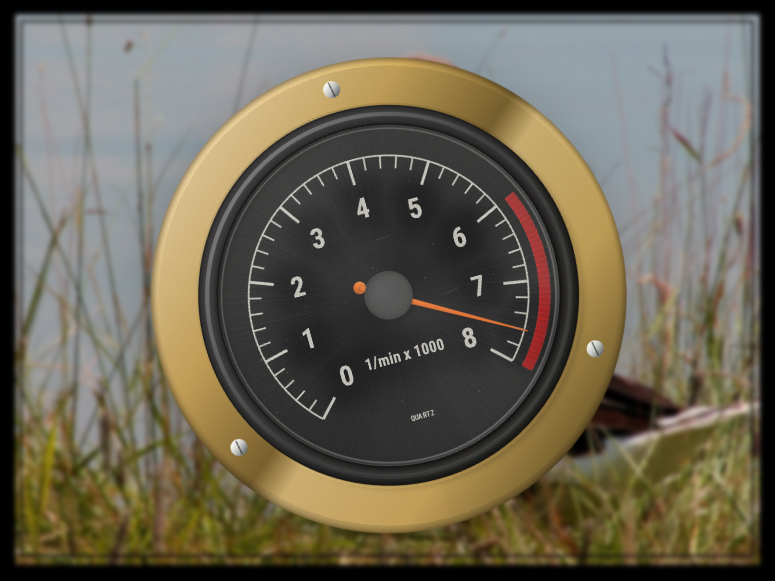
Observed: 7600 rpm
